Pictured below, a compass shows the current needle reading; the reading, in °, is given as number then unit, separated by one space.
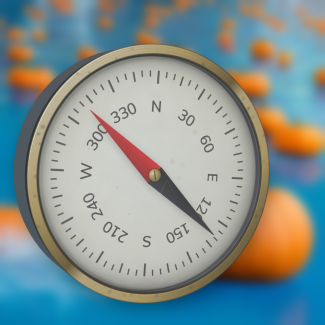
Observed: 310 °
